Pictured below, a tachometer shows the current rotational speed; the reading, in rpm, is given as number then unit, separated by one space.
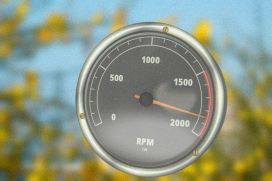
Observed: 1850 rpm
